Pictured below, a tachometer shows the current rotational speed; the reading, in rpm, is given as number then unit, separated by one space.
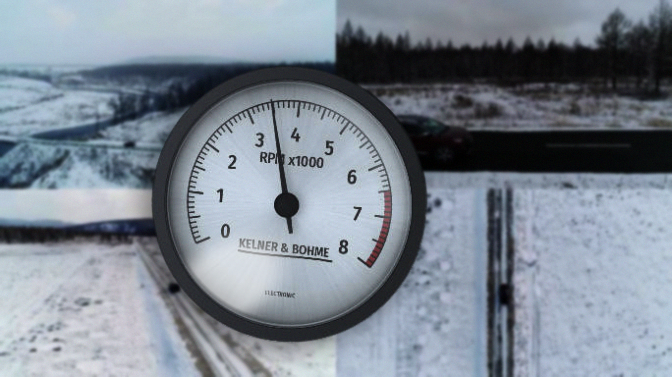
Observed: 3500 rpm
